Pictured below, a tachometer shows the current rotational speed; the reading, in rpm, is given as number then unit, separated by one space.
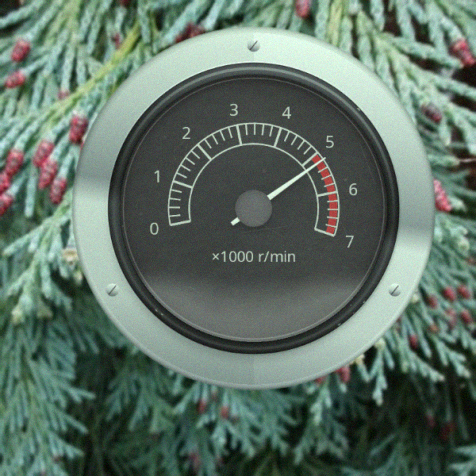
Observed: 5200 rpm
